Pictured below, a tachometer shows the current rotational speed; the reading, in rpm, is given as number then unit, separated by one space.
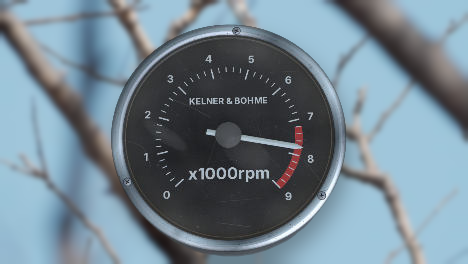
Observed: 7800 rpm
